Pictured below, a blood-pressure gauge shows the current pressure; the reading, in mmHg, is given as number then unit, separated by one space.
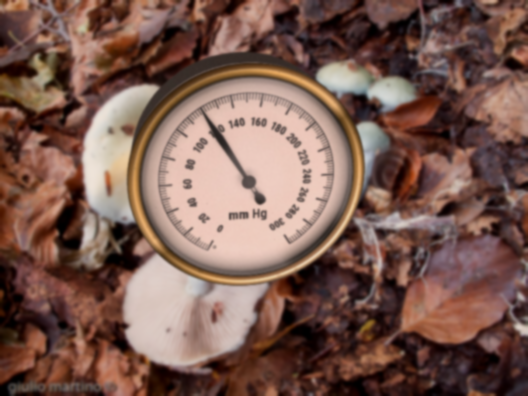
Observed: 120 mmHg
